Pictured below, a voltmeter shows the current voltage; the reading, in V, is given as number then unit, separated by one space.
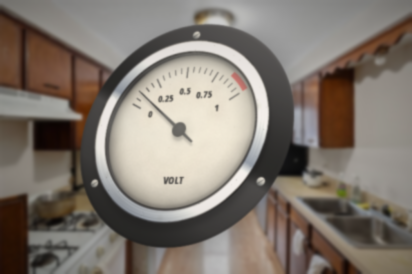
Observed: 0.1 V
